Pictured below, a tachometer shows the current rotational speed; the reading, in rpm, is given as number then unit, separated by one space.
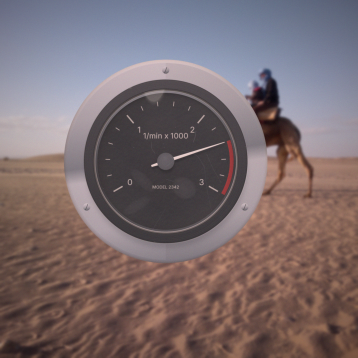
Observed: 2400 rpm
